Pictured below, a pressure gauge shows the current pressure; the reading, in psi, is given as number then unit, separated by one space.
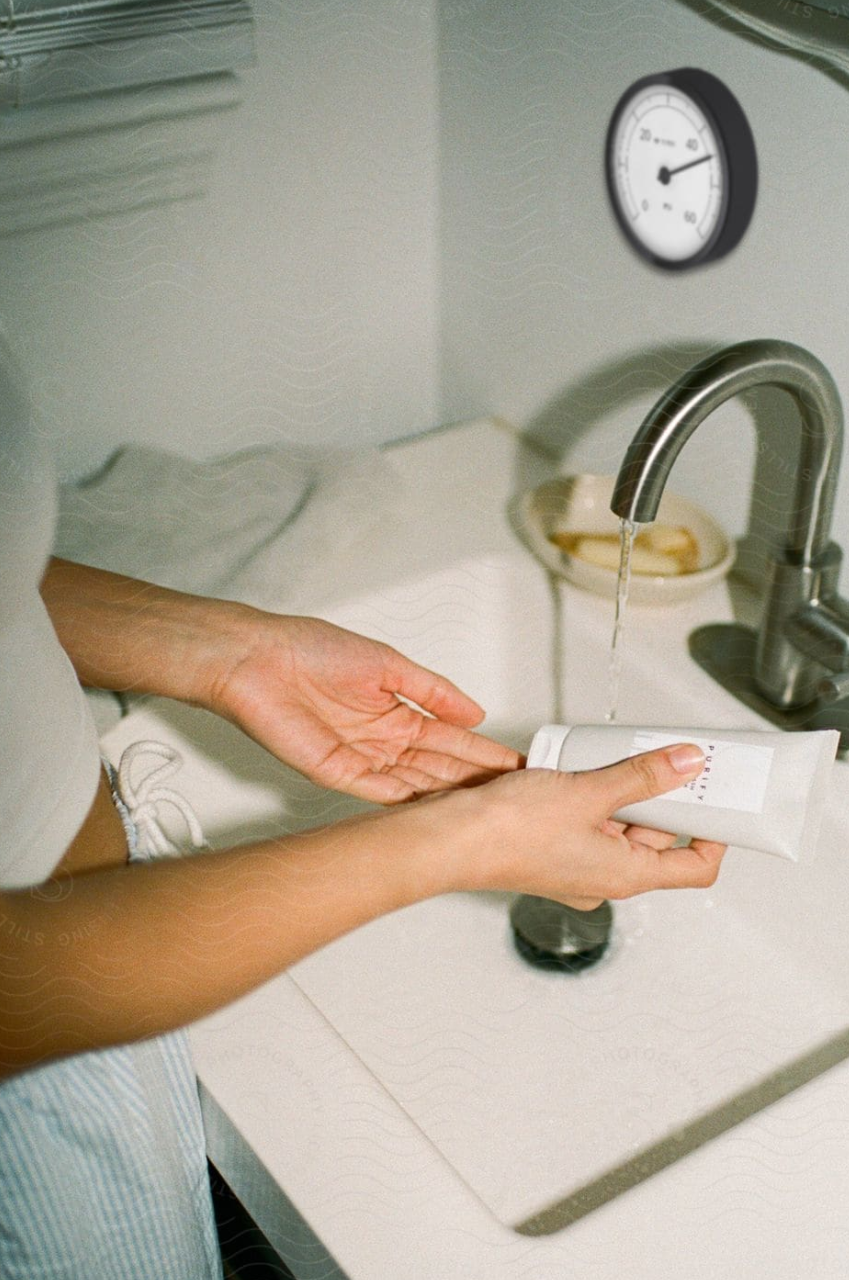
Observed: 45 psi
